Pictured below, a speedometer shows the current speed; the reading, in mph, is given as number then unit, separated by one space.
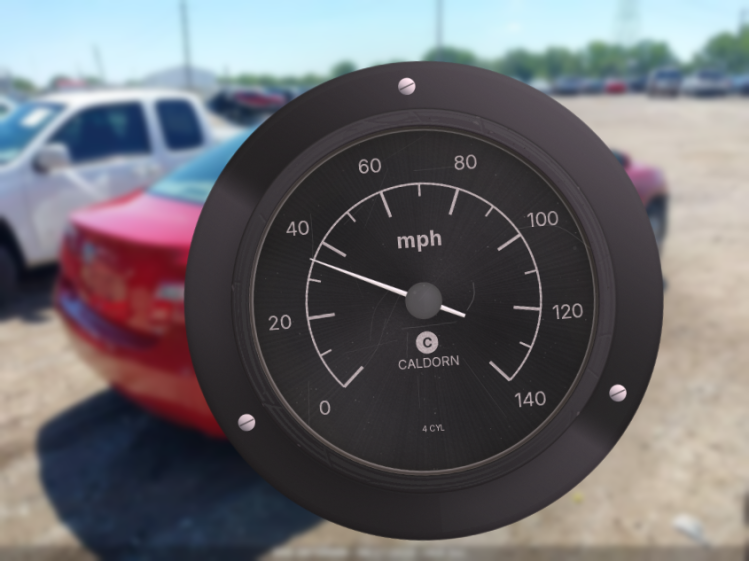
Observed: 35 mph
